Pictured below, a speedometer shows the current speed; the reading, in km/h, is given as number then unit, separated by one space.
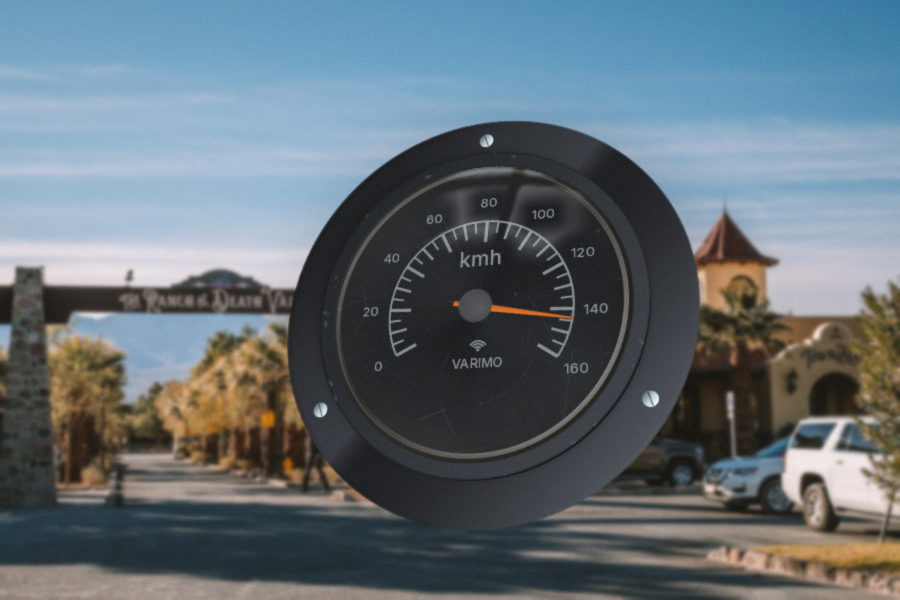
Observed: 145 km/h
